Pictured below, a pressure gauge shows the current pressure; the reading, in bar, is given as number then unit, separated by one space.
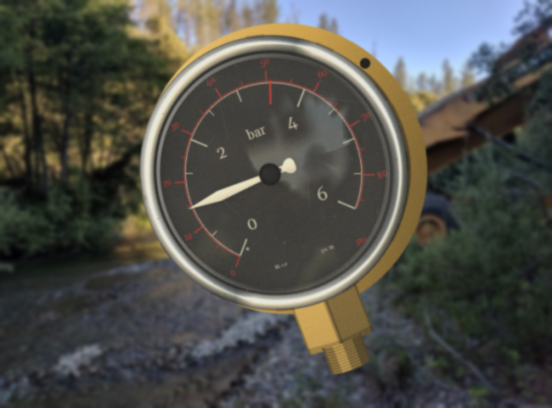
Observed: 1 bar
